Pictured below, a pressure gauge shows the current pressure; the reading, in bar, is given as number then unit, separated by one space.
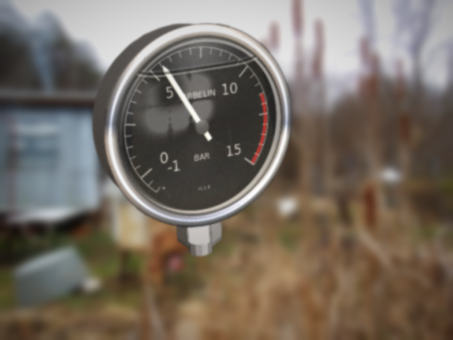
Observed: 5.5 bar
